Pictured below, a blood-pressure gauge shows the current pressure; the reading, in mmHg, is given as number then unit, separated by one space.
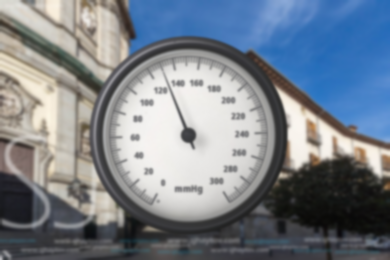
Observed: 130 mmHg
